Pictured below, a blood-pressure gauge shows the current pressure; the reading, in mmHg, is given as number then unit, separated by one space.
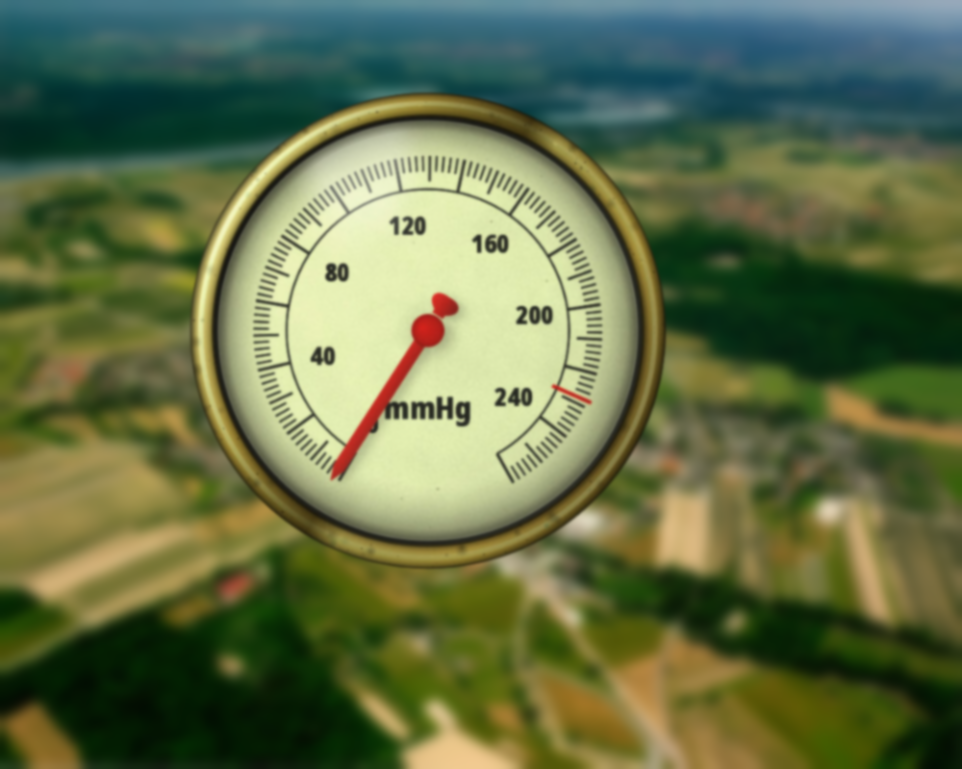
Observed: 2 mmHg
